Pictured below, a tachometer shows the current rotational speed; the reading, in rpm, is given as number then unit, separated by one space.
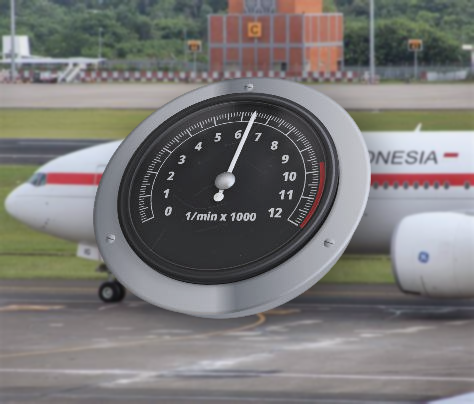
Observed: 6500 rpm
